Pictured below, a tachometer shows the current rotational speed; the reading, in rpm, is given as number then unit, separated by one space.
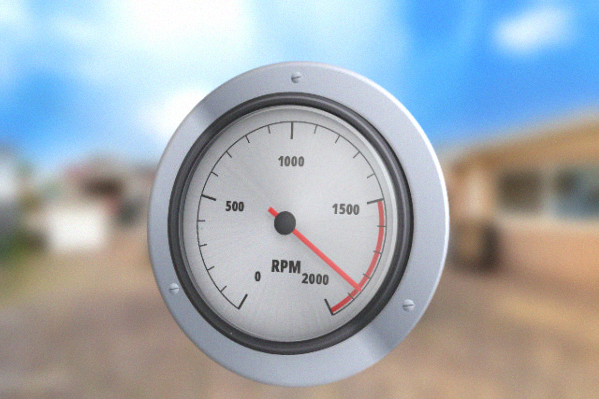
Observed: 1850 rpm
